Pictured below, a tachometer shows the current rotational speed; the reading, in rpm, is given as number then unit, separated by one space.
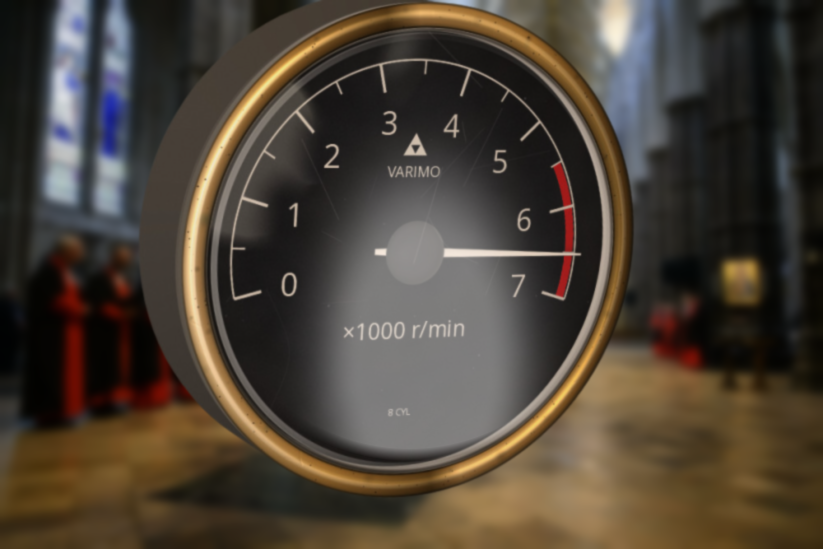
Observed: 6500 rpm
